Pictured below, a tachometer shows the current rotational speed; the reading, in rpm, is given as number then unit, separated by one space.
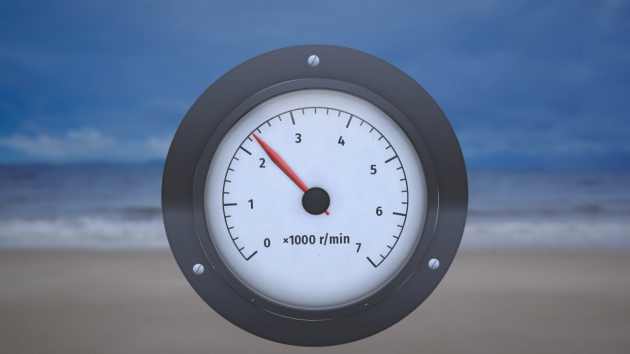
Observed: 2300 rpm
